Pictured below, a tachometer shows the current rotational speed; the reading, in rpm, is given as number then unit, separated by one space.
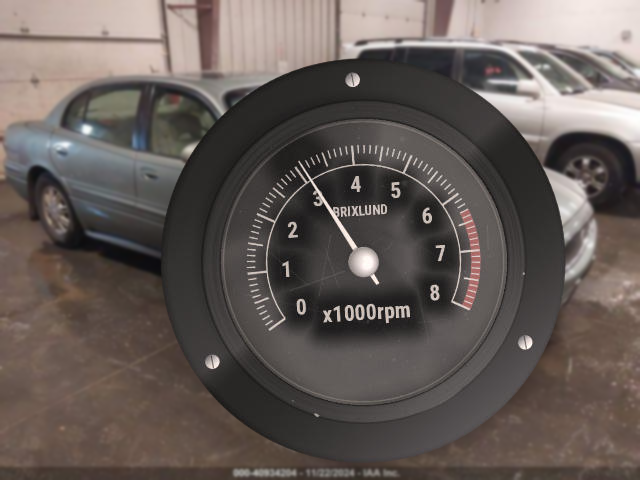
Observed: 3100 rpm
